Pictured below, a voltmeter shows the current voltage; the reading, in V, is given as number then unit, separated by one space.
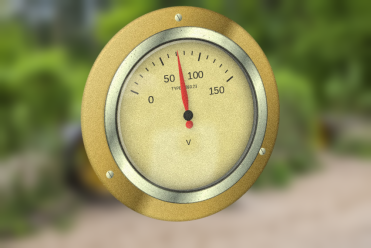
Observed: 70 V
